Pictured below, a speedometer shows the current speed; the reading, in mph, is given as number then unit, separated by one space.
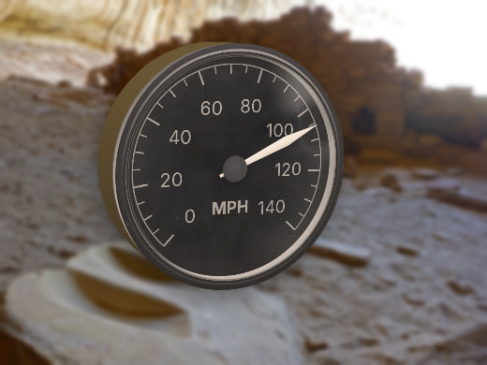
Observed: 105 mph
